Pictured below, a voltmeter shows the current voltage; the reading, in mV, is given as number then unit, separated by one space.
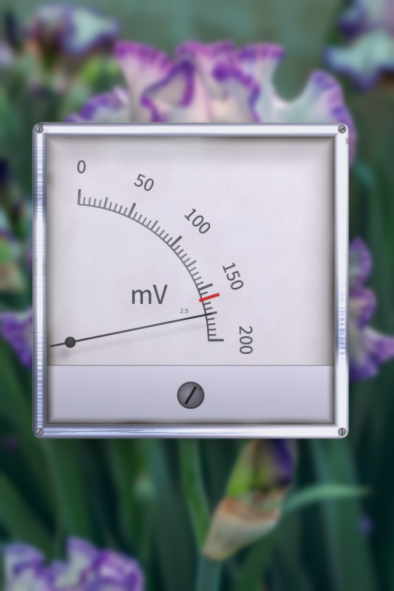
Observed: 175 mV
